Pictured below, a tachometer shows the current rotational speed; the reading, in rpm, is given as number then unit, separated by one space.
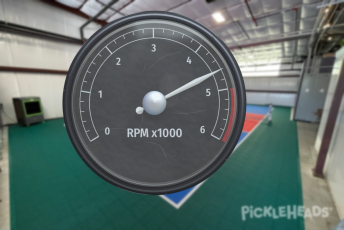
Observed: 4600 rpm
